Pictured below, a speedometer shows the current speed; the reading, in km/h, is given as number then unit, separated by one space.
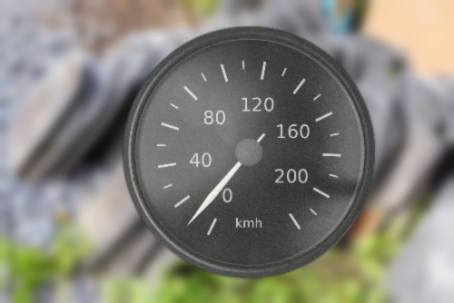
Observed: 10 km/h
